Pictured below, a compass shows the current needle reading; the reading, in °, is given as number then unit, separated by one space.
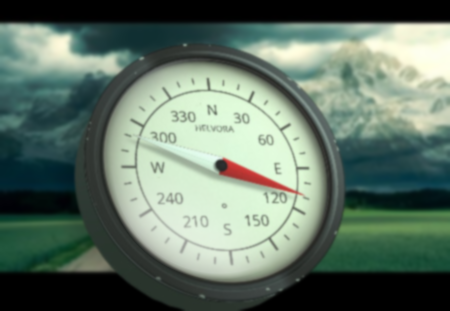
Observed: 110 °
